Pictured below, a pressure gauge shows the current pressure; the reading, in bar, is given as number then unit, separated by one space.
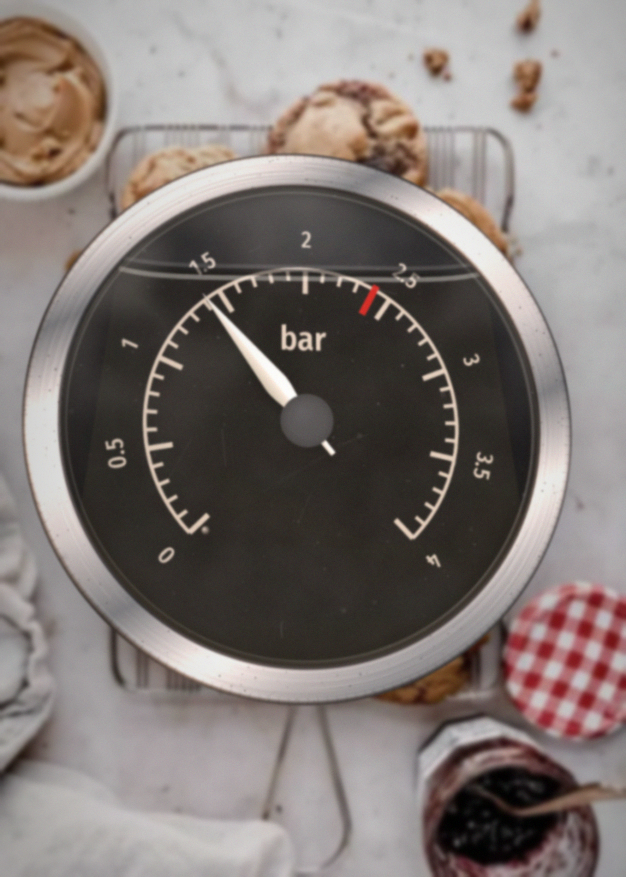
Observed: 1.4 bar
